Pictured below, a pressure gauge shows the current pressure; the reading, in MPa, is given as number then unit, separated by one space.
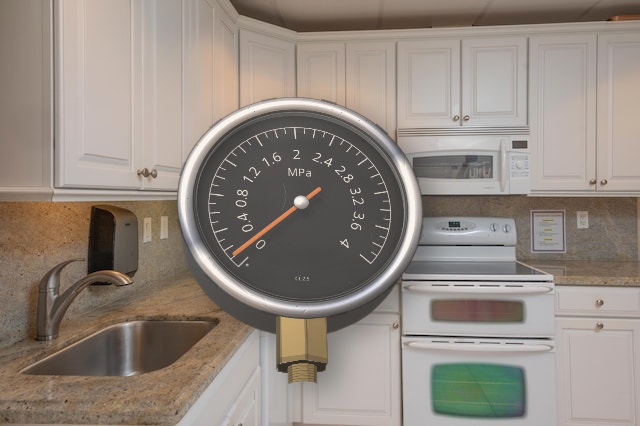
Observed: 0.1 MPa
